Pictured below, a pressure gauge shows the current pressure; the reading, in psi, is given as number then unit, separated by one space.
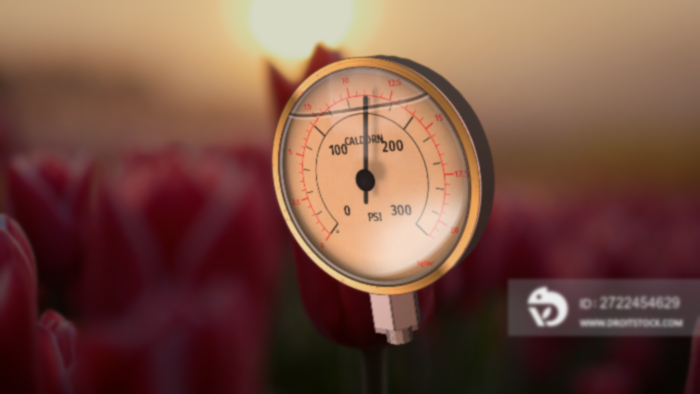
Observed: 160 psi
